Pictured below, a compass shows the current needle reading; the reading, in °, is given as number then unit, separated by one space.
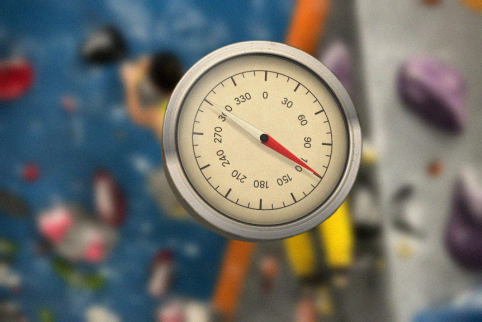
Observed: 120 °
